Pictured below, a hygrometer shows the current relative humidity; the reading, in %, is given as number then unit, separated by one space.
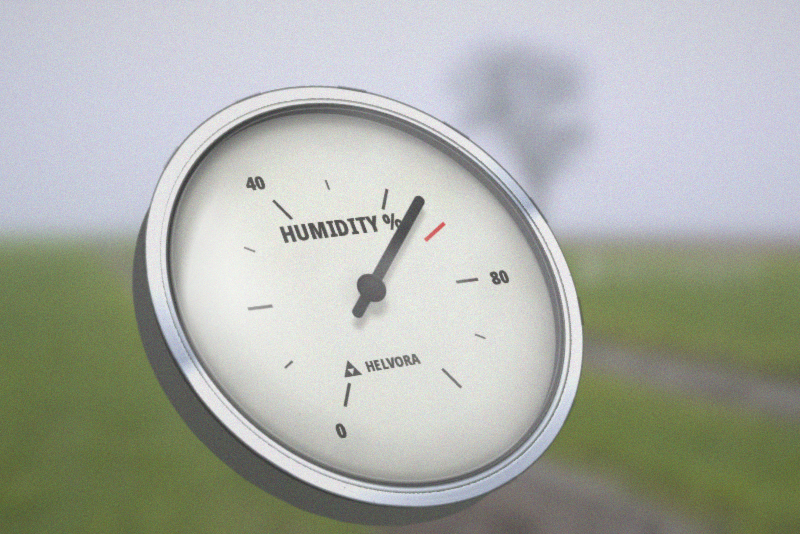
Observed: 65 %
